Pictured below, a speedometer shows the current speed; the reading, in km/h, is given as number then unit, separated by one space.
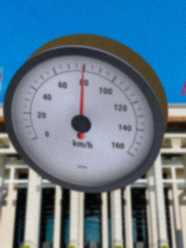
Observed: 80 km/h
